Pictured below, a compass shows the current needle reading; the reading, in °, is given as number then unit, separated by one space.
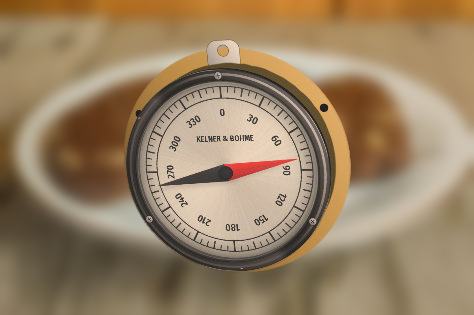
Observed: 80 °
